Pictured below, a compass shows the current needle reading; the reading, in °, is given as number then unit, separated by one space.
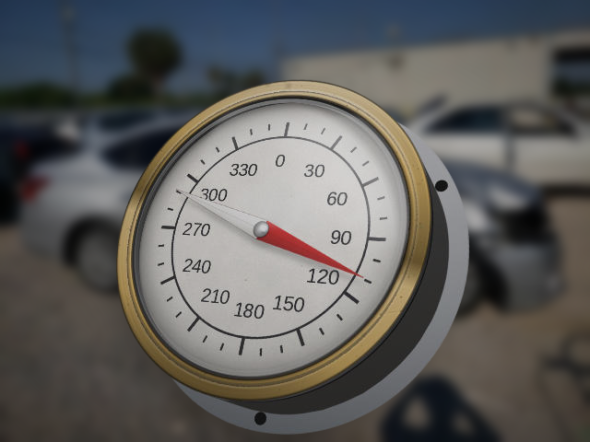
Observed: 110 °
